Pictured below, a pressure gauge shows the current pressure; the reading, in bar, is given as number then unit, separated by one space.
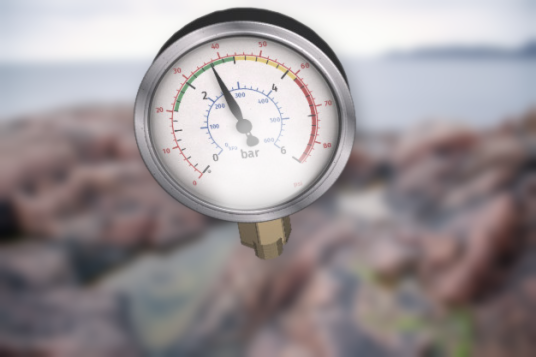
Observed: 2.6 bar
